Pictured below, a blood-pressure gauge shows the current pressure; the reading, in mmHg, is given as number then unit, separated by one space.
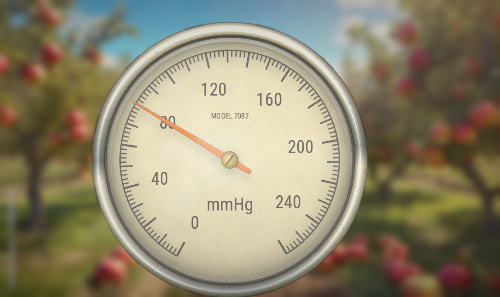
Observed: 80 mmHg
